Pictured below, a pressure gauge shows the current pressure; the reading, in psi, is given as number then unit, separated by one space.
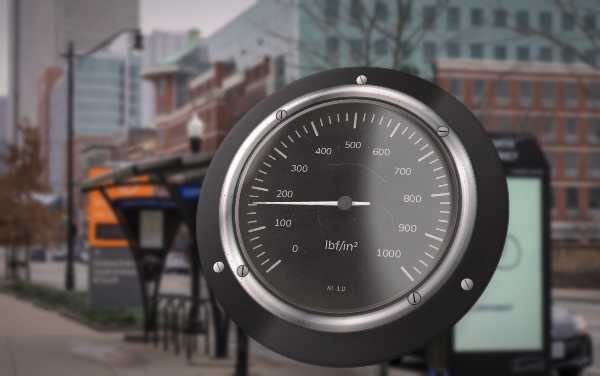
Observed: 160 psi
